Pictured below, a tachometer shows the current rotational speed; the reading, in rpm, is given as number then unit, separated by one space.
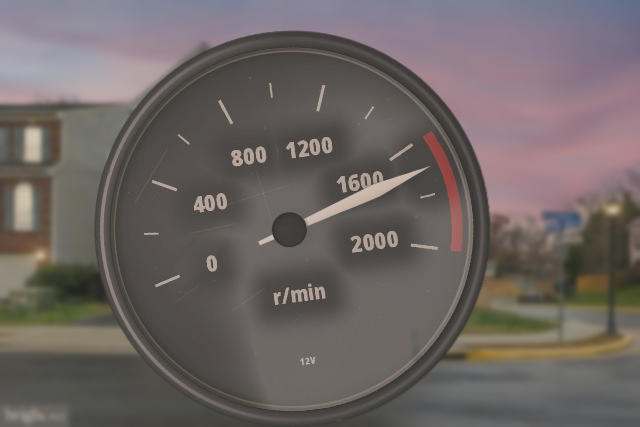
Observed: 1700 rpm
